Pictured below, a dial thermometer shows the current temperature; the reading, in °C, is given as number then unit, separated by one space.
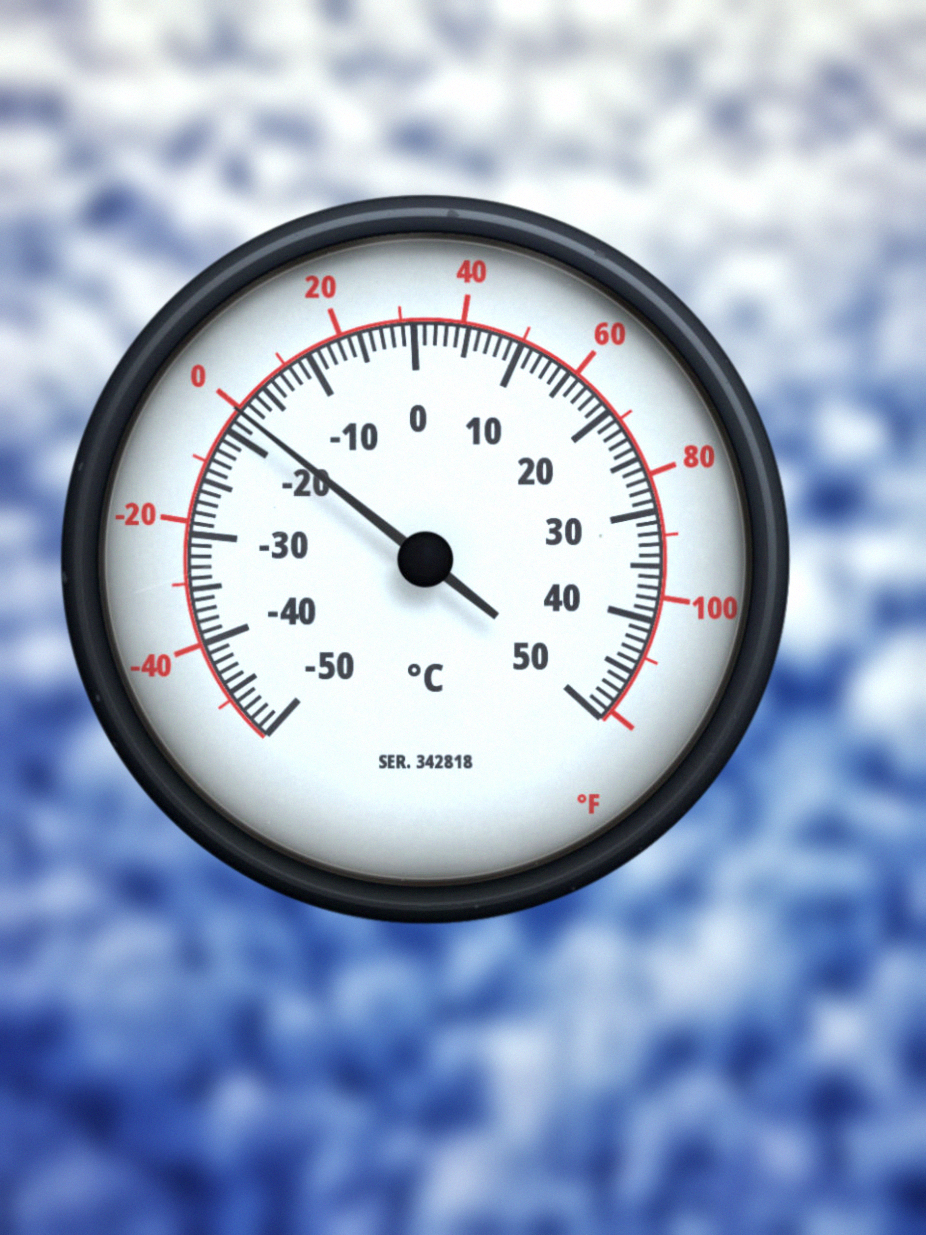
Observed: -18 °C
